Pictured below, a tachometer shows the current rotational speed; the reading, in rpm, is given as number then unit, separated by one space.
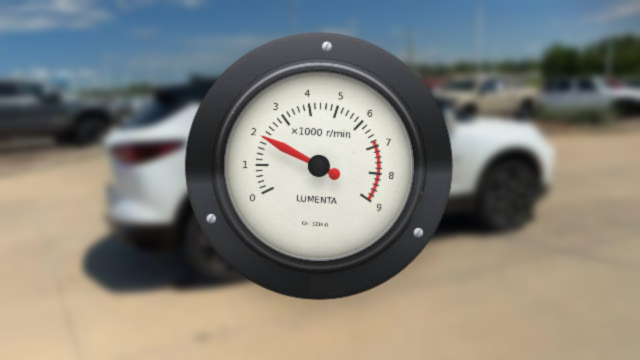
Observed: 2000 rpm
